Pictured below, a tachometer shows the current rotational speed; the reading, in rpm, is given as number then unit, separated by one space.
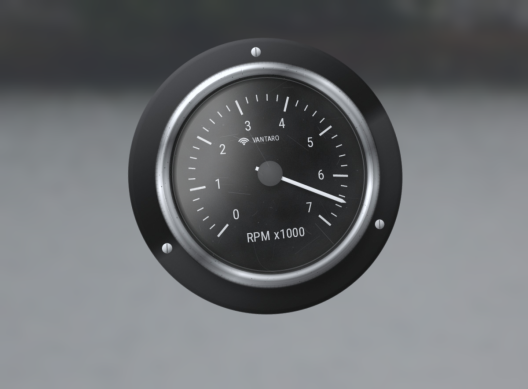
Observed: 6500 rpm
